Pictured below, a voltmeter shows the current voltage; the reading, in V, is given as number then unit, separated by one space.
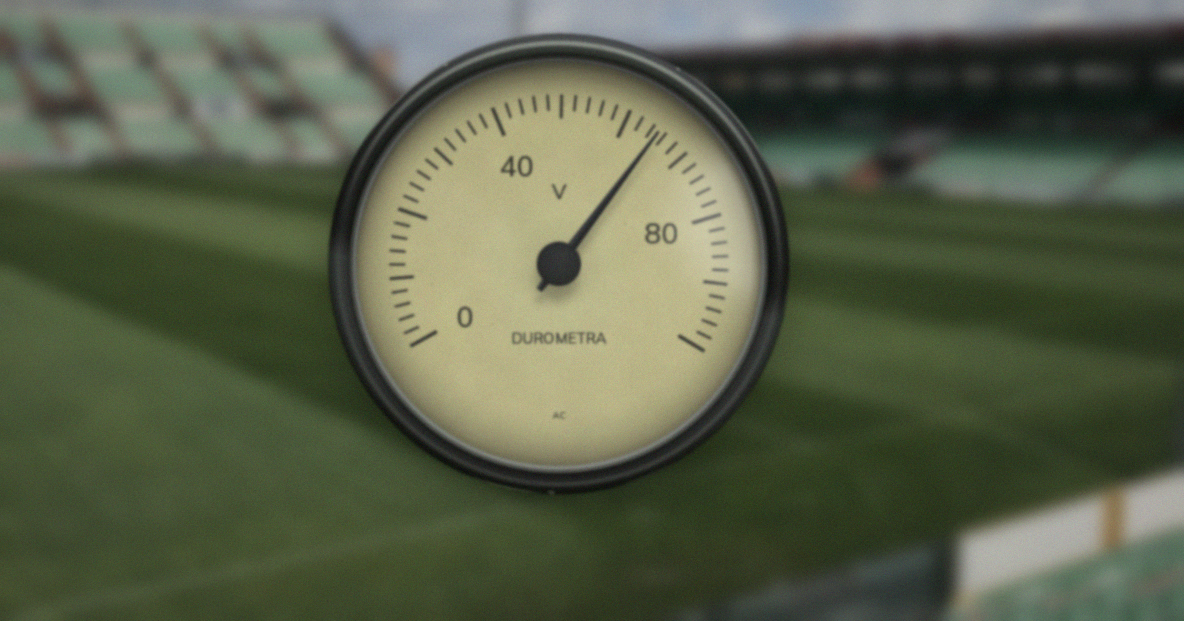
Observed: 65 V
